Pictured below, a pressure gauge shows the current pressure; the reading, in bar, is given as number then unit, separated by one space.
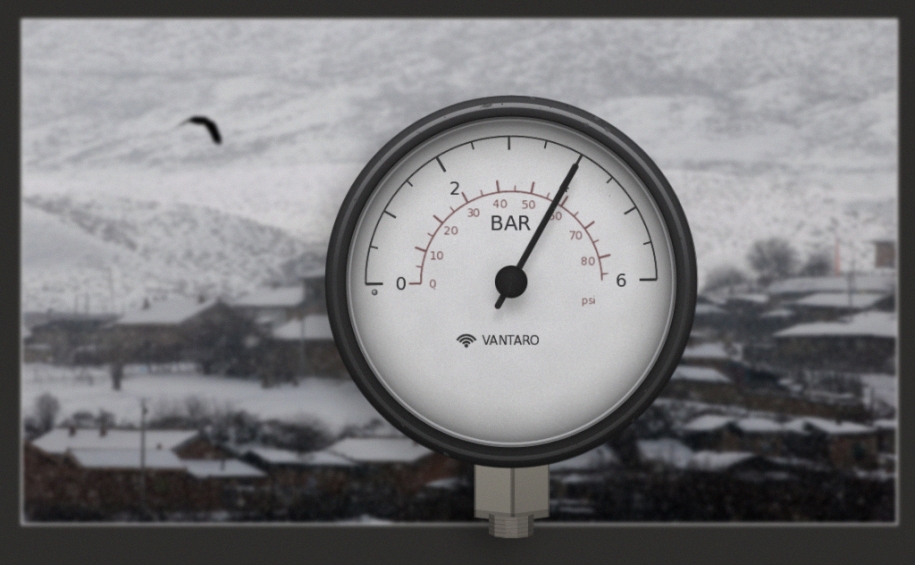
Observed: 4 bar
